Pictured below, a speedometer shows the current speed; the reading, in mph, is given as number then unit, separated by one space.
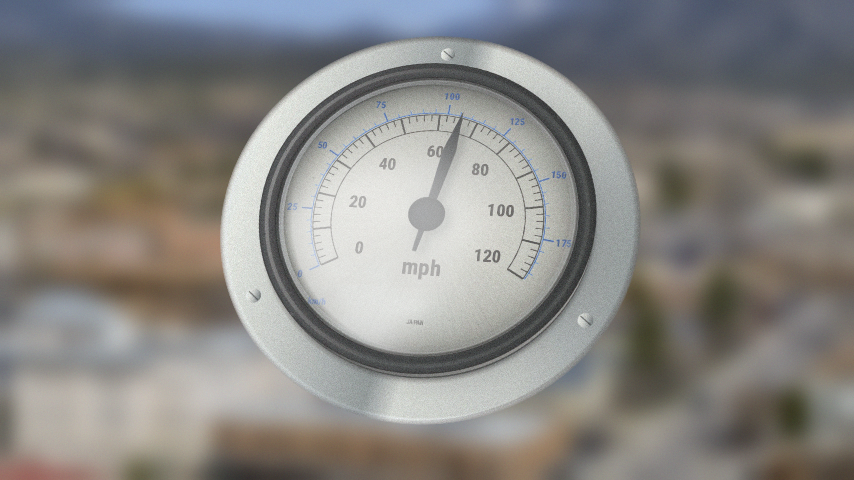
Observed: 66 mph
